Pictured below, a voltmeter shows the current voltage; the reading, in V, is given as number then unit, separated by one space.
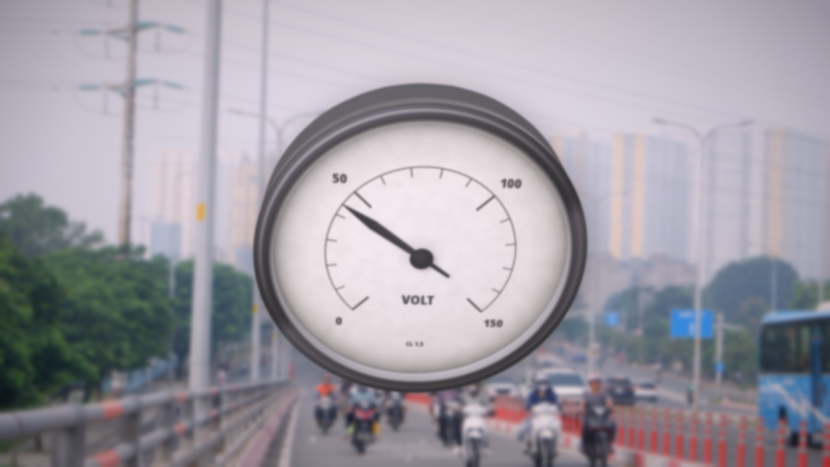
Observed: 45 V
